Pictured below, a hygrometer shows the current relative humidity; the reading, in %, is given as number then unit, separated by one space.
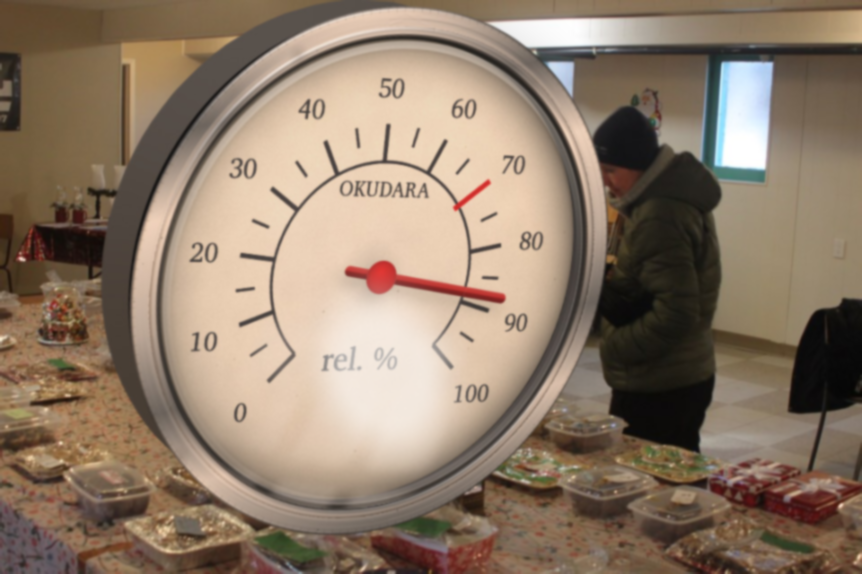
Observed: 87.5 %
